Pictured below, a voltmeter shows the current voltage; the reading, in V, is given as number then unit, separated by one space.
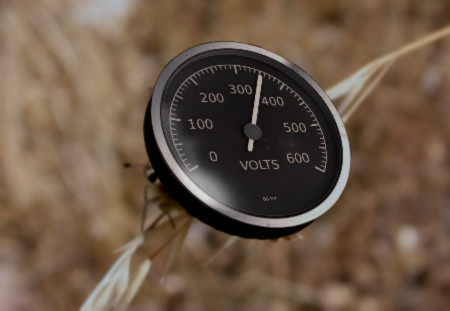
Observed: 350 V
